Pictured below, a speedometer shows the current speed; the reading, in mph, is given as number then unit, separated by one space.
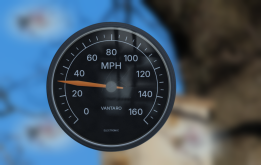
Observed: 30 mph
